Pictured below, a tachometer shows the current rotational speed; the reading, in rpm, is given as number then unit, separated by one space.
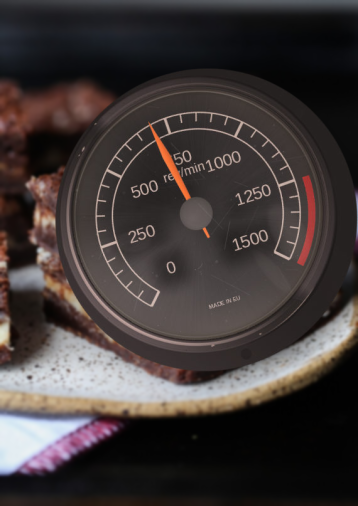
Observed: 700 rpm
